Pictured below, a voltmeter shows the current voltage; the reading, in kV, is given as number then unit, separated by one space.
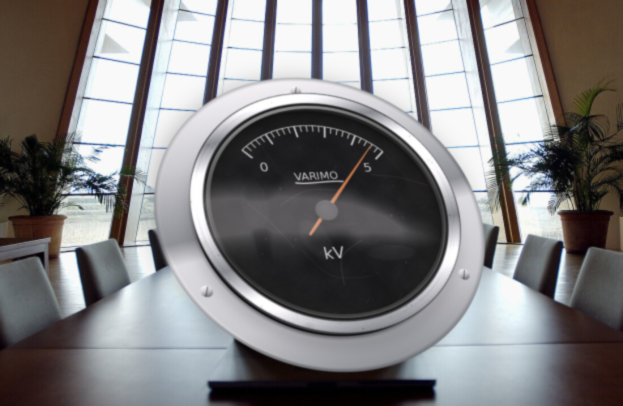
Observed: 4.6 kV
